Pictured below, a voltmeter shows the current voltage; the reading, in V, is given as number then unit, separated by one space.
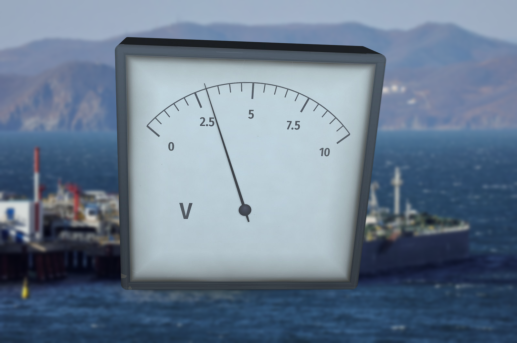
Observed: 3 V
